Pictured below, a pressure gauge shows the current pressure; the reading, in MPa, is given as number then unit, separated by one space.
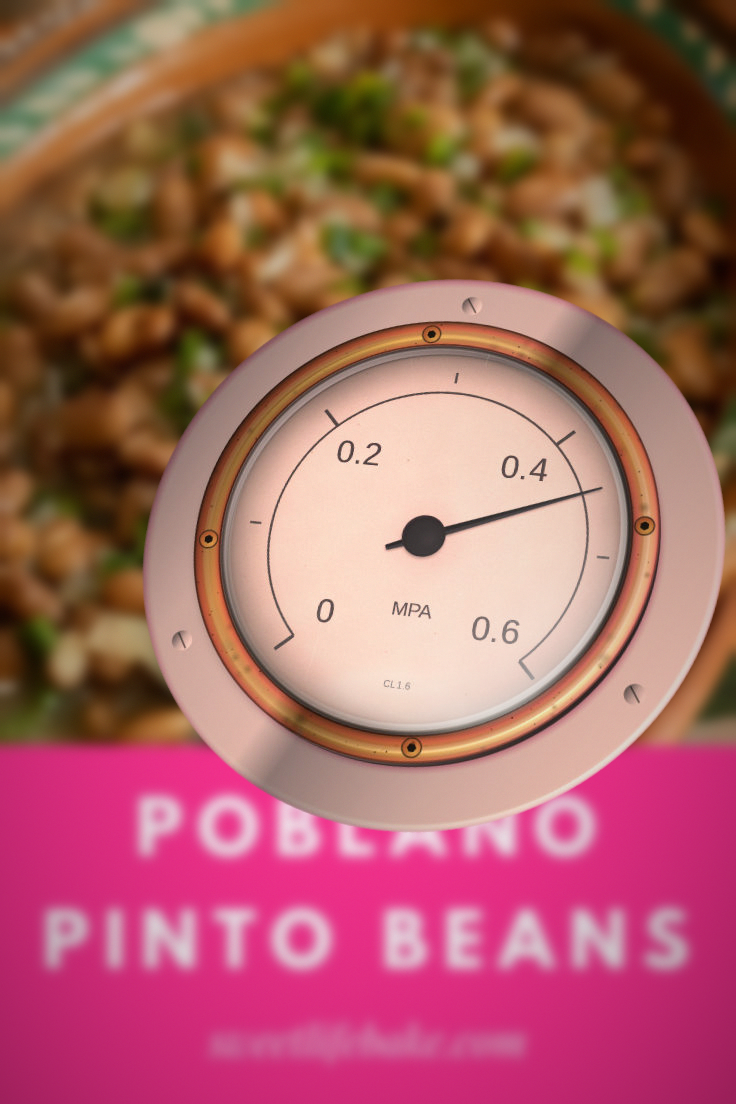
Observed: 0.45 MPa
